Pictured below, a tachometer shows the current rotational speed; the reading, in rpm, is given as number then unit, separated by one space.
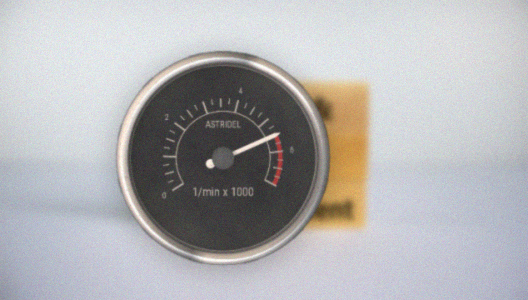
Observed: 5500 rpm
